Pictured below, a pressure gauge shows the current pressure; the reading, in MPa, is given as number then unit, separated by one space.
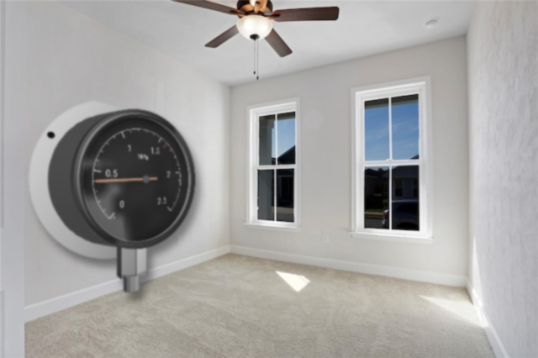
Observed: 0.4 MPa
